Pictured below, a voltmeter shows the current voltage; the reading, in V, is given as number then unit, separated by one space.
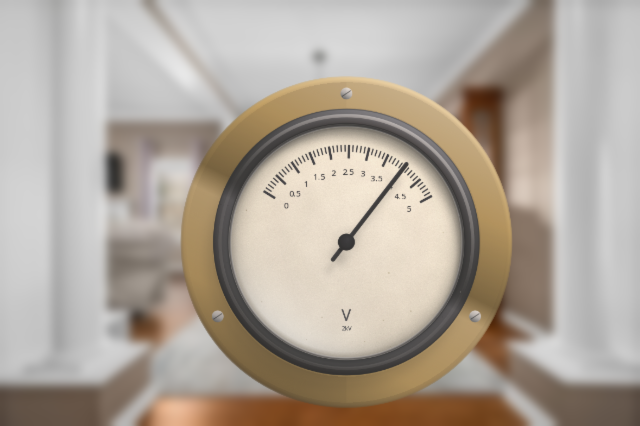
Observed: 4 V
